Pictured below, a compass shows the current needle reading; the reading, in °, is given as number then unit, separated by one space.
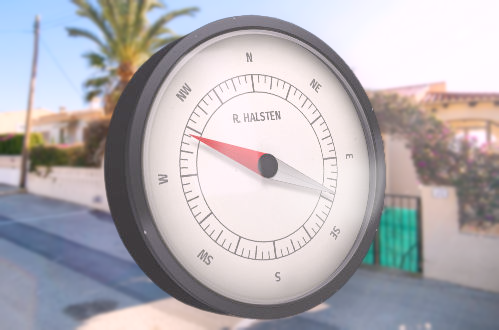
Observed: 295 °
